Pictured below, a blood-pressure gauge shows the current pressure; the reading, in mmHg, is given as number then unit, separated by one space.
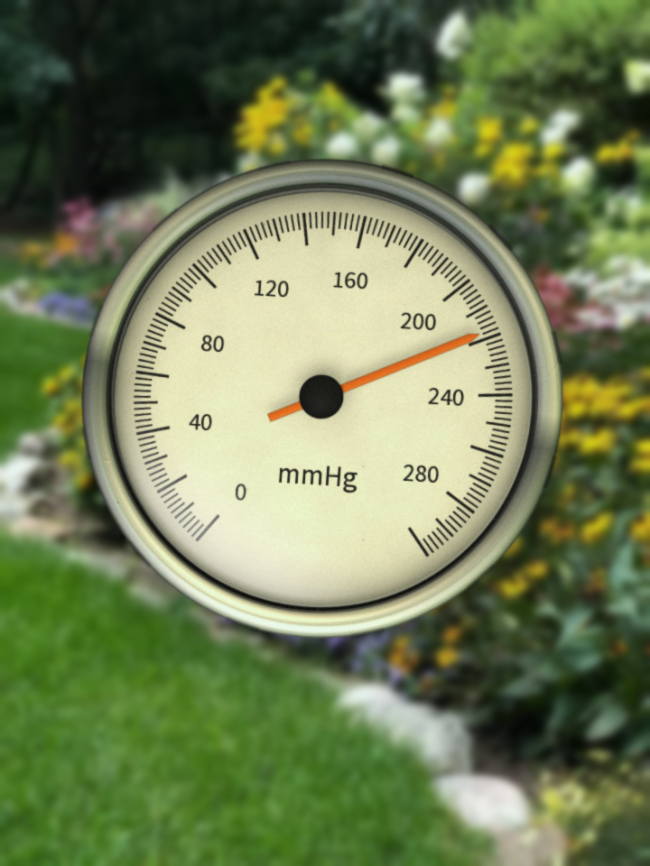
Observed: 218 mmHg
